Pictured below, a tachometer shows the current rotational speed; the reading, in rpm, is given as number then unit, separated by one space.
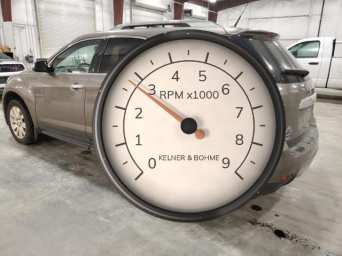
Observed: 2750 rpm
